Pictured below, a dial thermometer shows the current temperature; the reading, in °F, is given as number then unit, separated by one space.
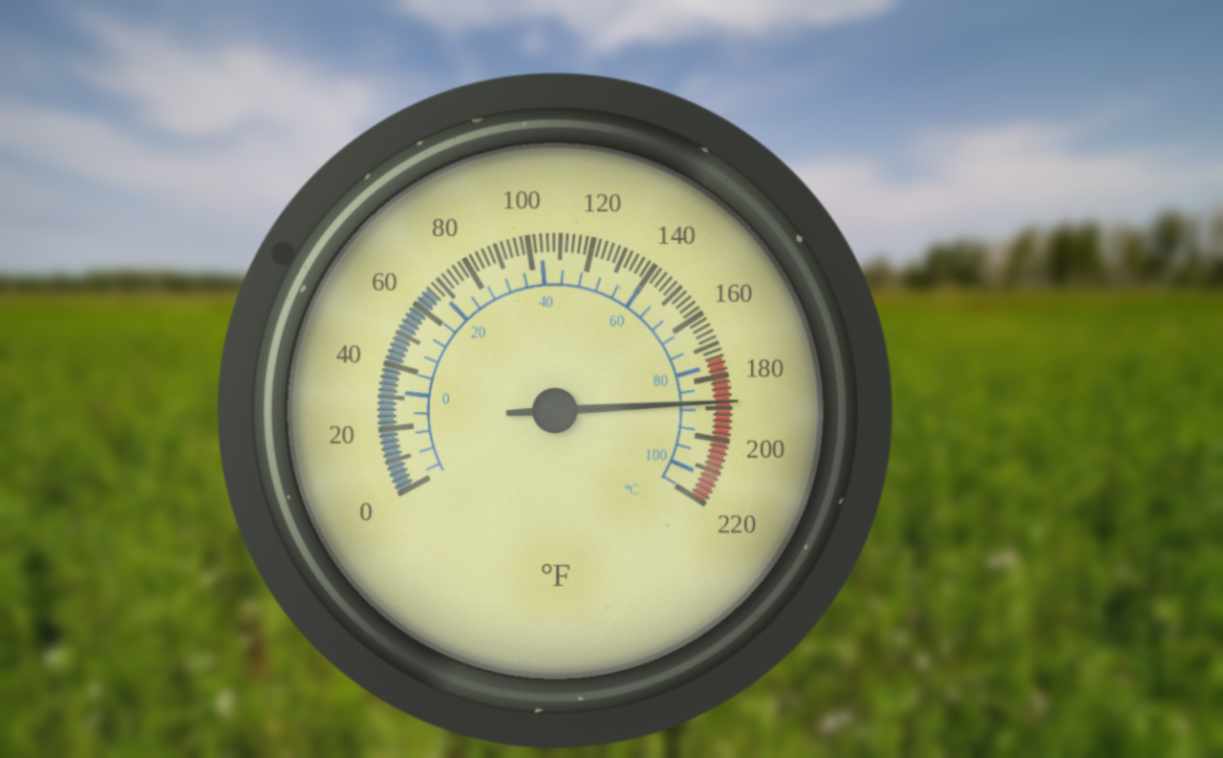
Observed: 188 °F
